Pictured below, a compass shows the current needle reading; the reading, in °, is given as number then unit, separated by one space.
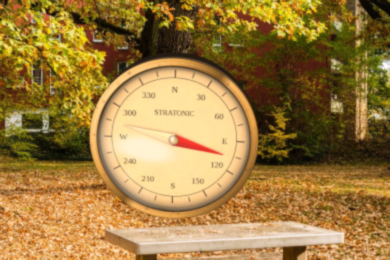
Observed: 105 °
